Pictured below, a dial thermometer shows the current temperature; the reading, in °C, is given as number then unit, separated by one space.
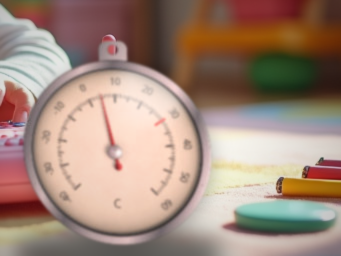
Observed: 5 °C
